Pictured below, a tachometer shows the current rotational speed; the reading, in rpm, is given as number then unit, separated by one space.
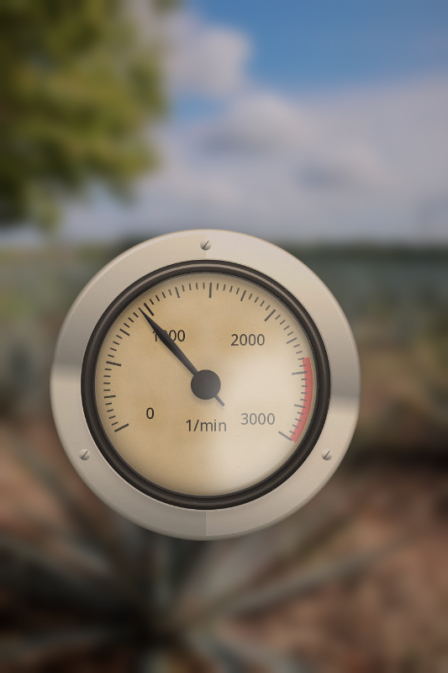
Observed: 950 rpm
